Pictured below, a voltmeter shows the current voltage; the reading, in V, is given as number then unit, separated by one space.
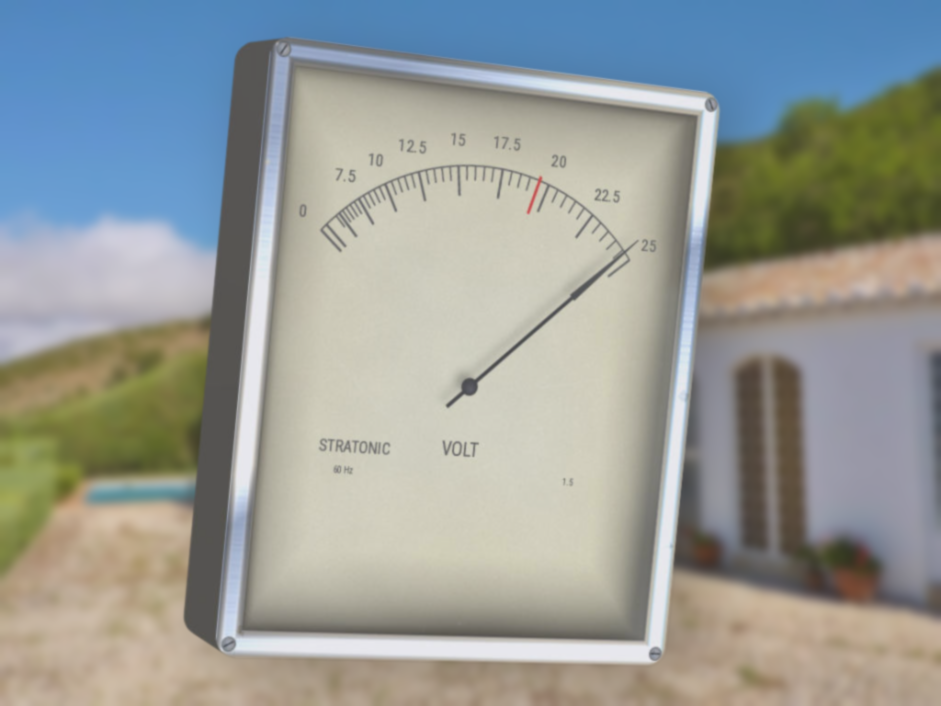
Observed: 24.5 V
